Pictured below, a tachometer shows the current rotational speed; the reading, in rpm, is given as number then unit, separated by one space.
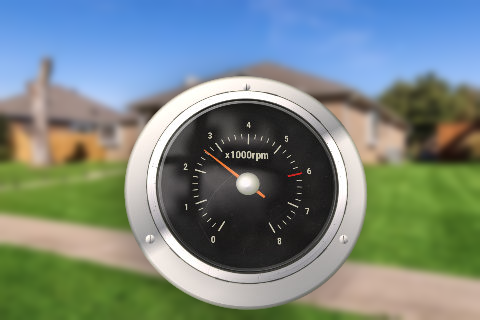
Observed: 2600 rpm
